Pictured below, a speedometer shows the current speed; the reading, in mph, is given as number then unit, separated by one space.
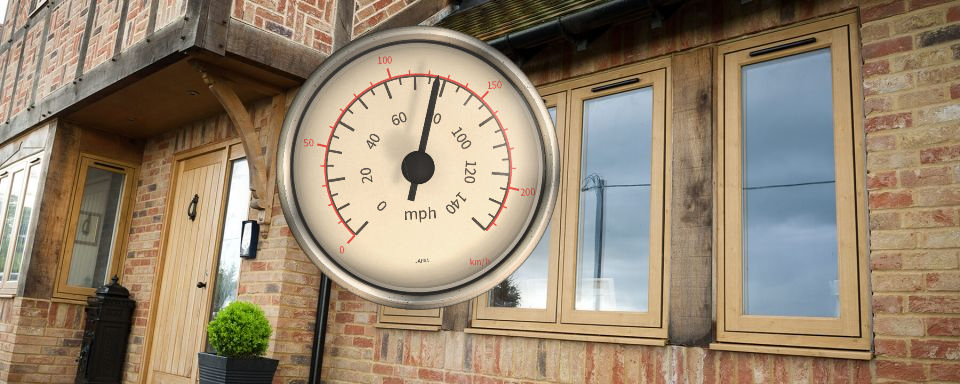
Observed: 77.5 mph
